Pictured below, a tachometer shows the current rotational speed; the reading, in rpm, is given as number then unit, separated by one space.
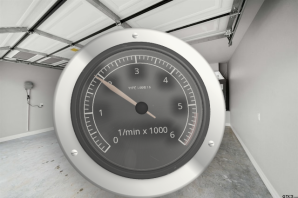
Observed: 1900 rpm
